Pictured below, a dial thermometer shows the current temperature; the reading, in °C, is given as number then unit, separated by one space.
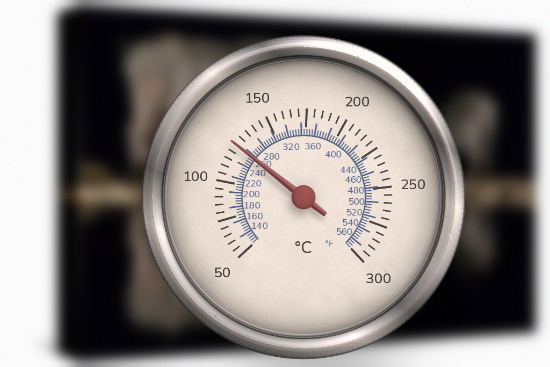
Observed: 125 °C
